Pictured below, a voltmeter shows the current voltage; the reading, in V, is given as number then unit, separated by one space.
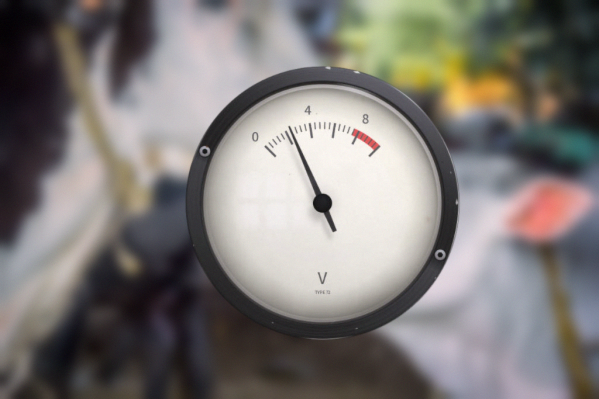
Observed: 2.4 V
